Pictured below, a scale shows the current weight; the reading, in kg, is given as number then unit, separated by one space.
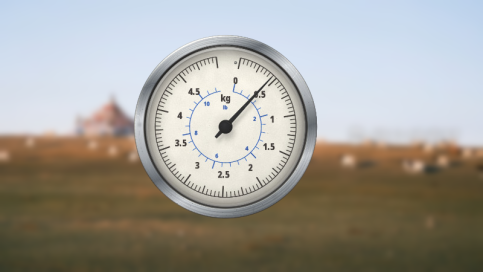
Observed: 0.45 kg
